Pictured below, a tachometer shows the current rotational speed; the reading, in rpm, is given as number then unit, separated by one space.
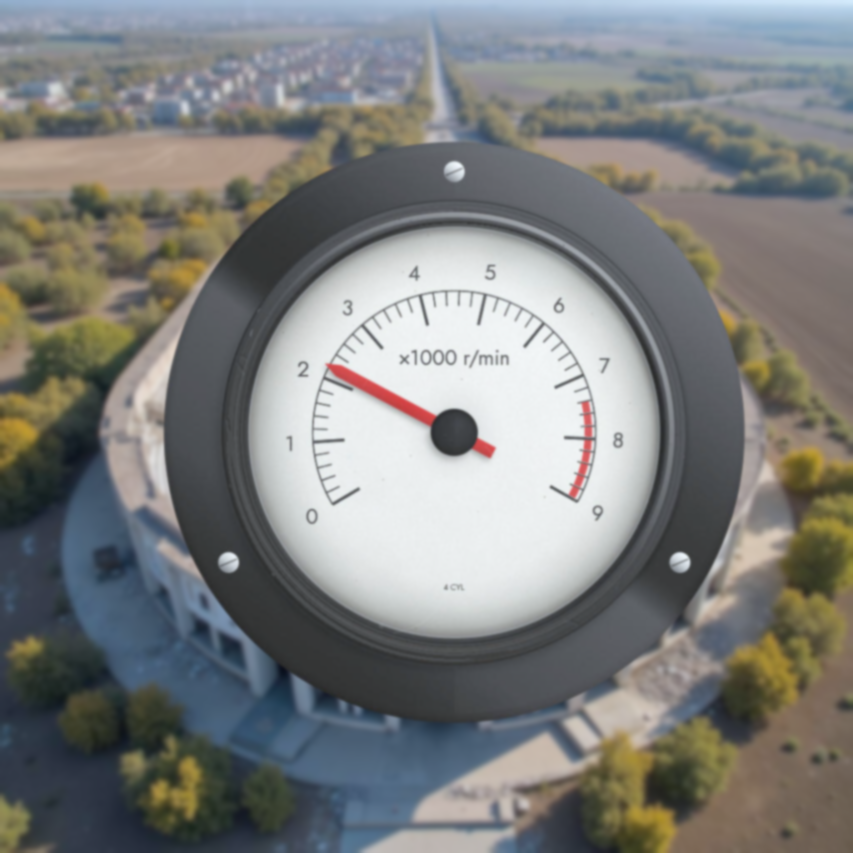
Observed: 2200 rpm
